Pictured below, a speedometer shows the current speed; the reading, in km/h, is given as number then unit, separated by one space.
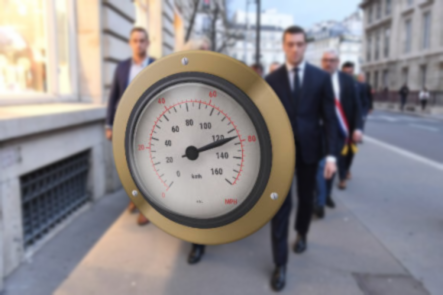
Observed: 125 km/h
